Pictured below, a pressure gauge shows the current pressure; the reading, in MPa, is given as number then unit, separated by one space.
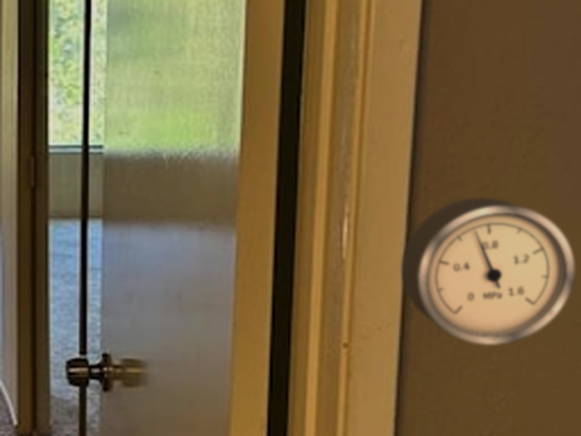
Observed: 0.7 MPa
